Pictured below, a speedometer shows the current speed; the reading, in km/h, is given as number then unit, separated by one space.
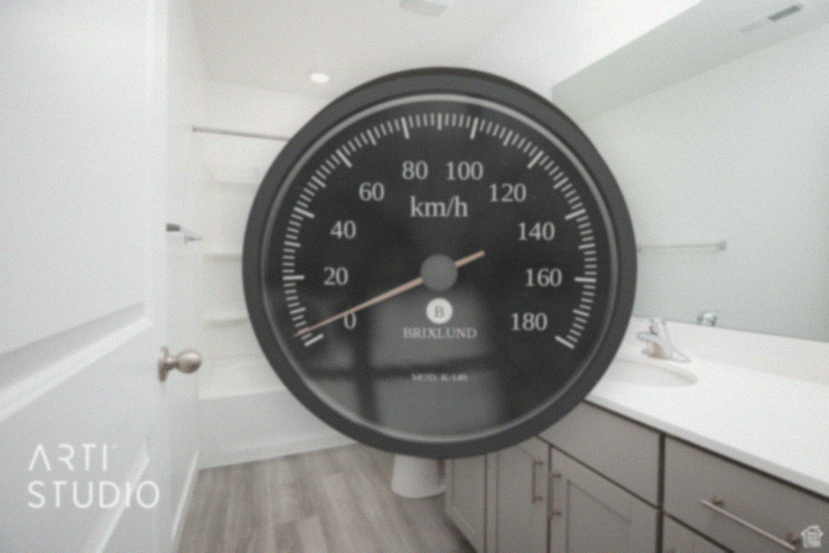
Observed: 4 km/h
